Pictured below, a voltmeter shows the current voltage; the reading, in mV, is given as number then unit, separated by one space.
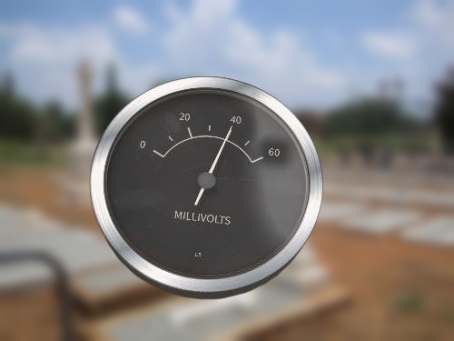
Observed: 40 mV
